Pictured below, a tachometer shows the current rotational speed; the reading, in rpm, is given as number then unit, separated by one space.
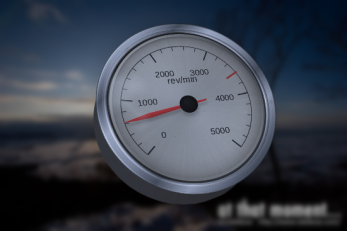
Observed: 600 rpm
